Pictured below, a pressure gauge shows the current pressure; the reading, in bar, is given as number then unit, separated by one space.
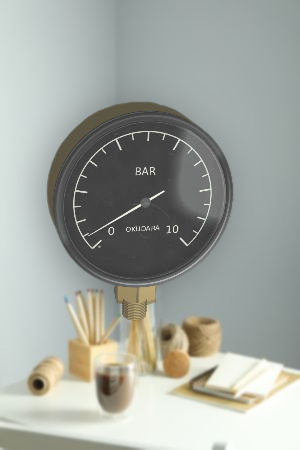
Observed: 0.5 bar
